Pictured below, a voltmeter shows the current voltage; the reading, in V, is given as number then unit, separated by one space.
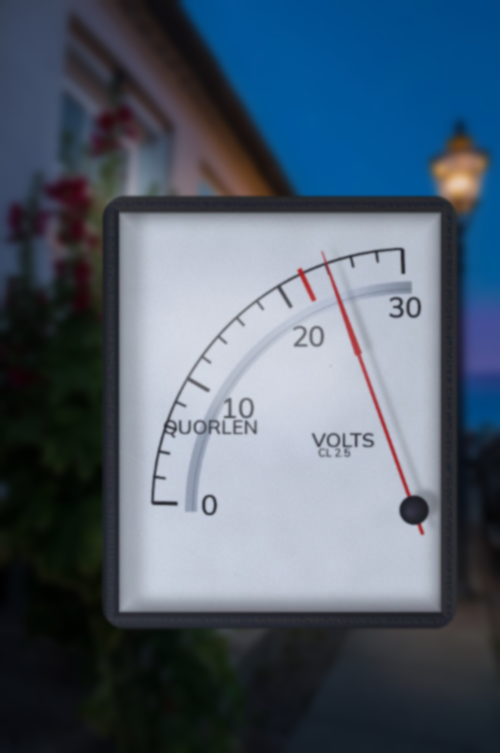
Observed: 24 V
